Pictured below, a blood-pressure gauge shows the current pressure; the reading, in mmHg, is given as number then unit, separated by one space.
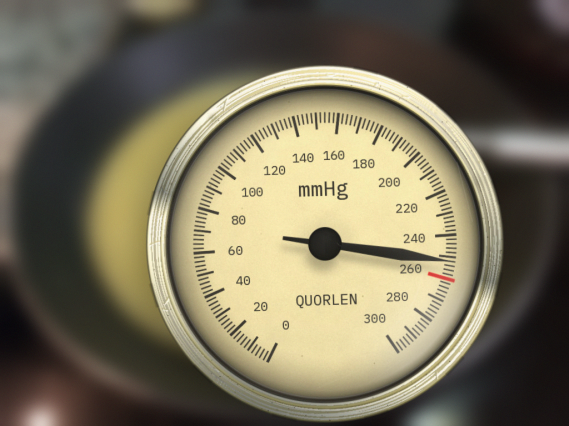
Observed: 252 mmHg
